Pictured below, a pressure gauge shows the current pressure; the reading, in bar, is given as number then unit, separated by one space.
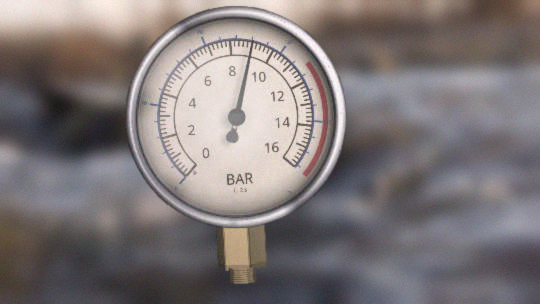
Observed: 9 bar
